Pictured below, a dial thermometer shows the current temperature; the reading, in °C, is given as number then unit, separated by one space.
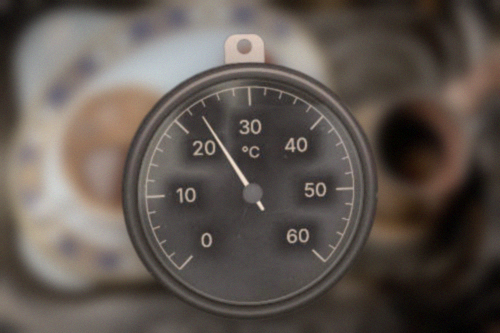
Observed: 23 °C
